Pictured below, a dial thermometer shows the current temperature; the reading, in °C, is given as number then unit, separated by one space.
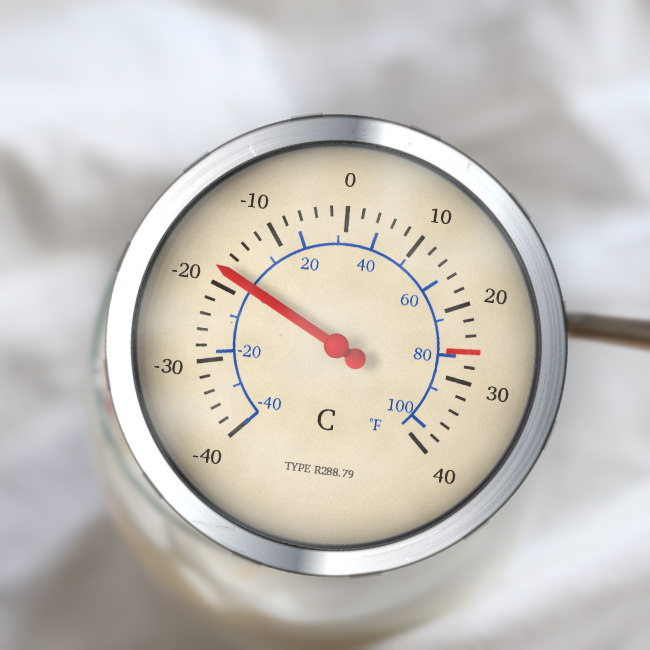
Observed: -18 °C
